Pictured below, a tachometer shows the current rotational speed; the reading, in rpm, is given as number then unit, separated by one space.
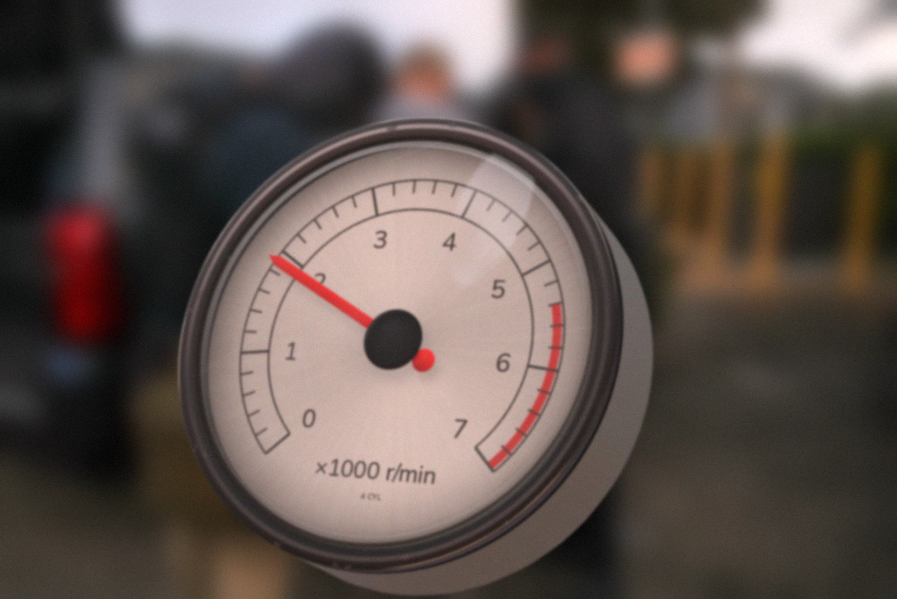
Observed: 1900 rpm
